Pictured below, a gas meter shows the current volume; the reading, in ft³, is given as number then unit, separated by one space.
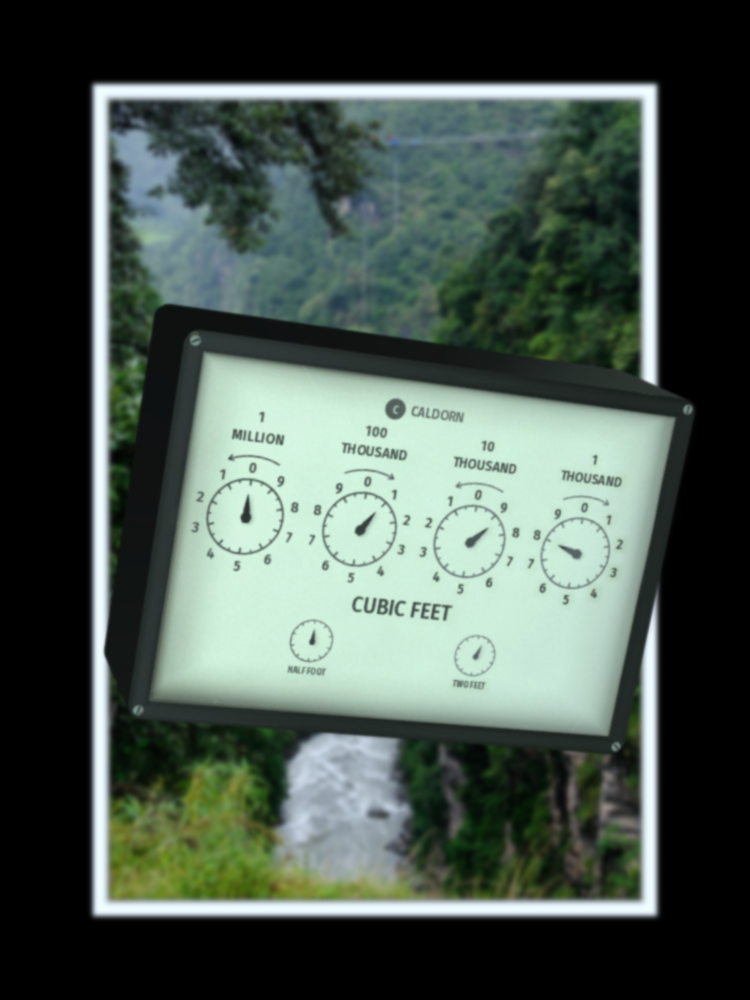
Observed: 8800 ft³
